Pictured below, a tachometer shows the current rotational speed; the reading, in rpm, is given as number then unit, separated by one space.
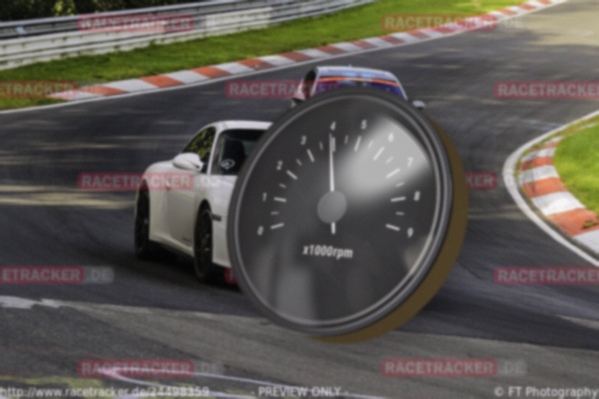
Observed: 4000 rpm
